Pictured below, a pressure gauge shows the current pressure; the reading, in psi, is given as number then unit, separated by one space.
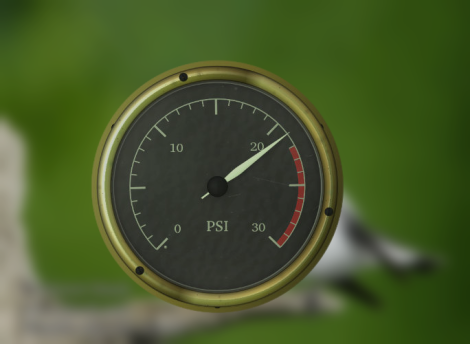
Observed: 21 psi
